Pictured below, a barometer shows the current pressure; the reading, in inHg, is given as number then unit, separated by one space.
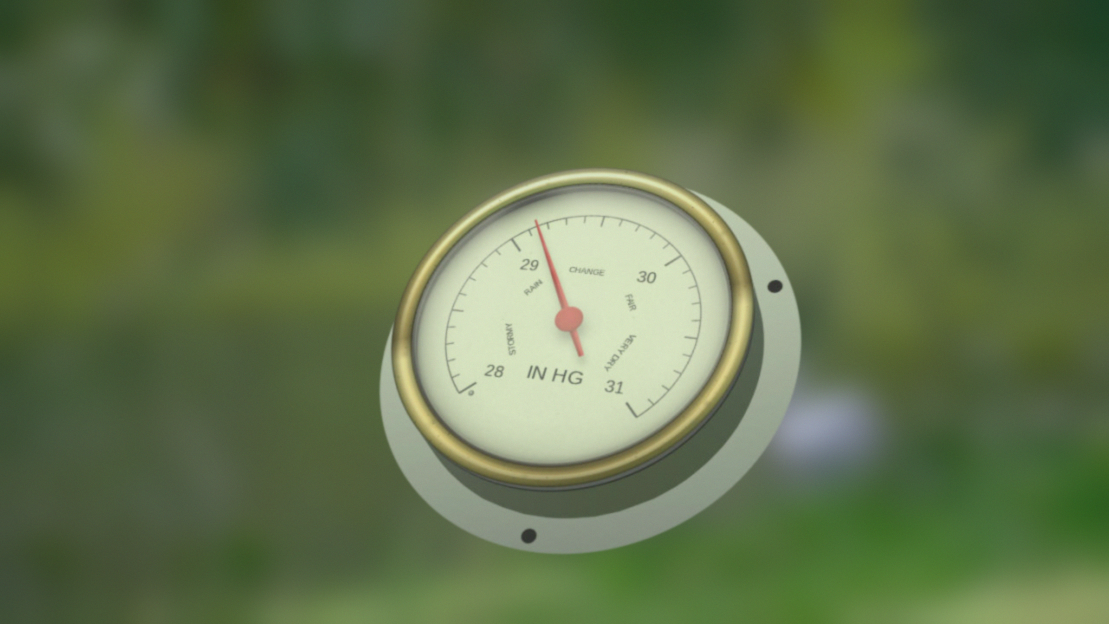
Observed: 29.15 inHg
